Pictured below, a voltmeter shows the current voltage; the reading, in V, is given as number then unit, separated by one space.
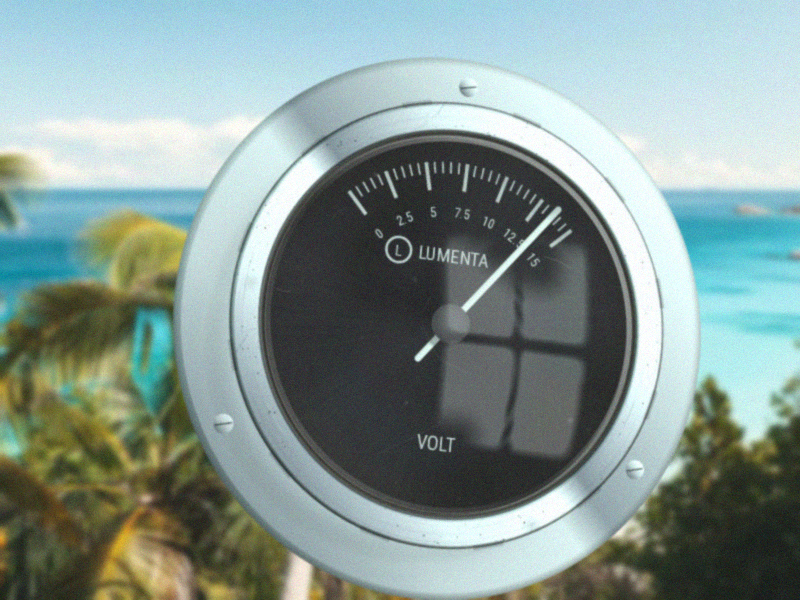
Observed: 13.5 V
